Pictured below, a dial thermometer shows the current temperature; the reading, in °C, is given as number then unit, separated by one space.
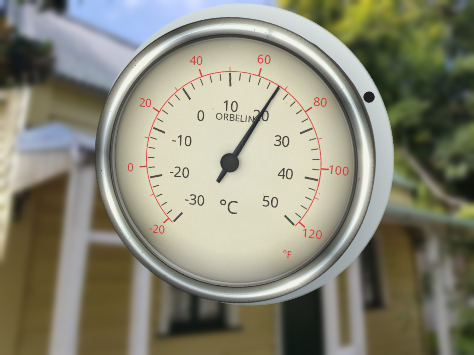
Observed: 20 °C
